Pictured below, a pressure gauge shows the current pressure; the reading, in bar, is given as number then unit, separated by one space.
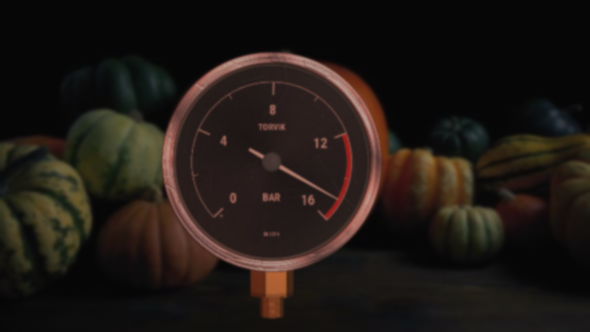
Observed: 15 bar
